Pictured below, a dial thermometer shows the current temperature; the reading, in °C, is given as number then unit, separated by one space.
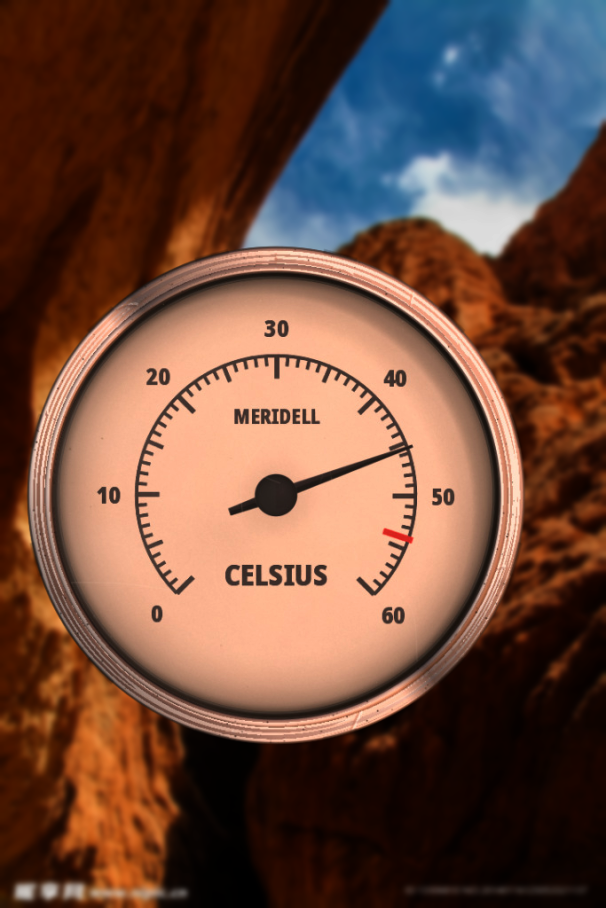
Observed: 45.5 °C
